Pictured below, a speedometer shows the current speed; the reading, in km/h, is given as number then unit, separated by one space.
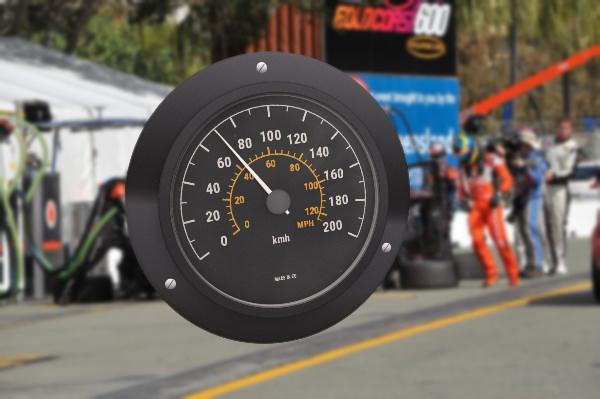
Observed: 70 km/h
